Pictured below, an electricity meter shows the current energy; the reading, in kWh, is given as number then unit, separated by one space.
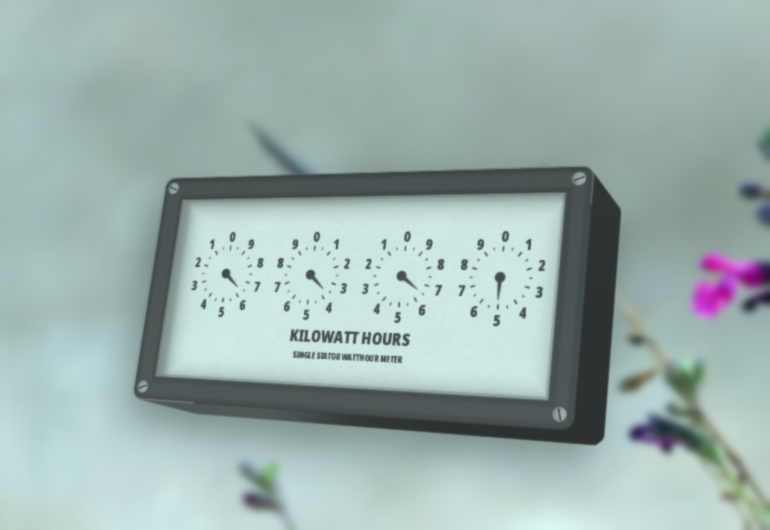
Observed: 6365 kWh
